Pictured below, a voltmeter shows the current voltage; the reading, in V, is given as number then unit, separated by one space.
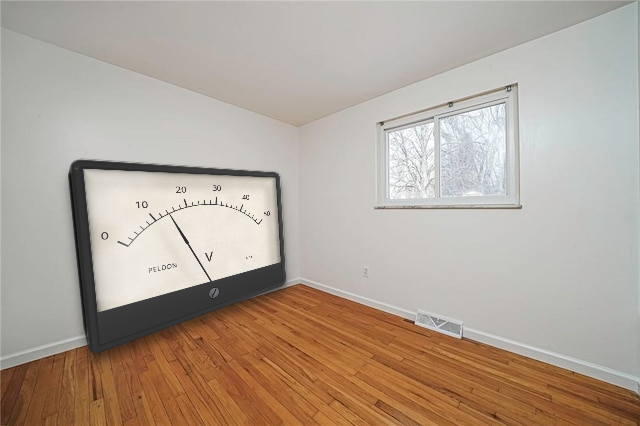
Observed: 14 V
